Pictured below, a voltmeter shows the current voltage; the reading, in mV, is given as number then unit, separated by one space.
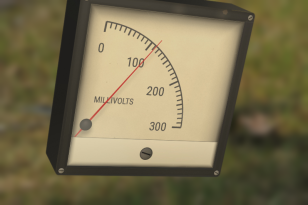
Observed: 110 mV
